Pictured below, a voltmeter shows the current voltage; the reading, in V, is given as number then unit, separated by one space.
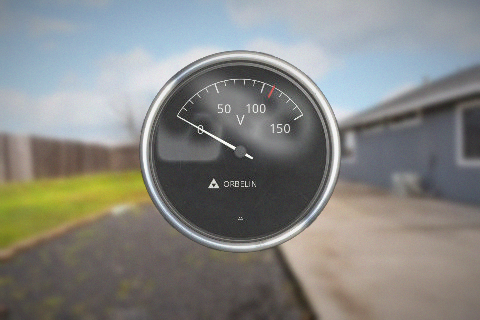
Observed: 0 V
